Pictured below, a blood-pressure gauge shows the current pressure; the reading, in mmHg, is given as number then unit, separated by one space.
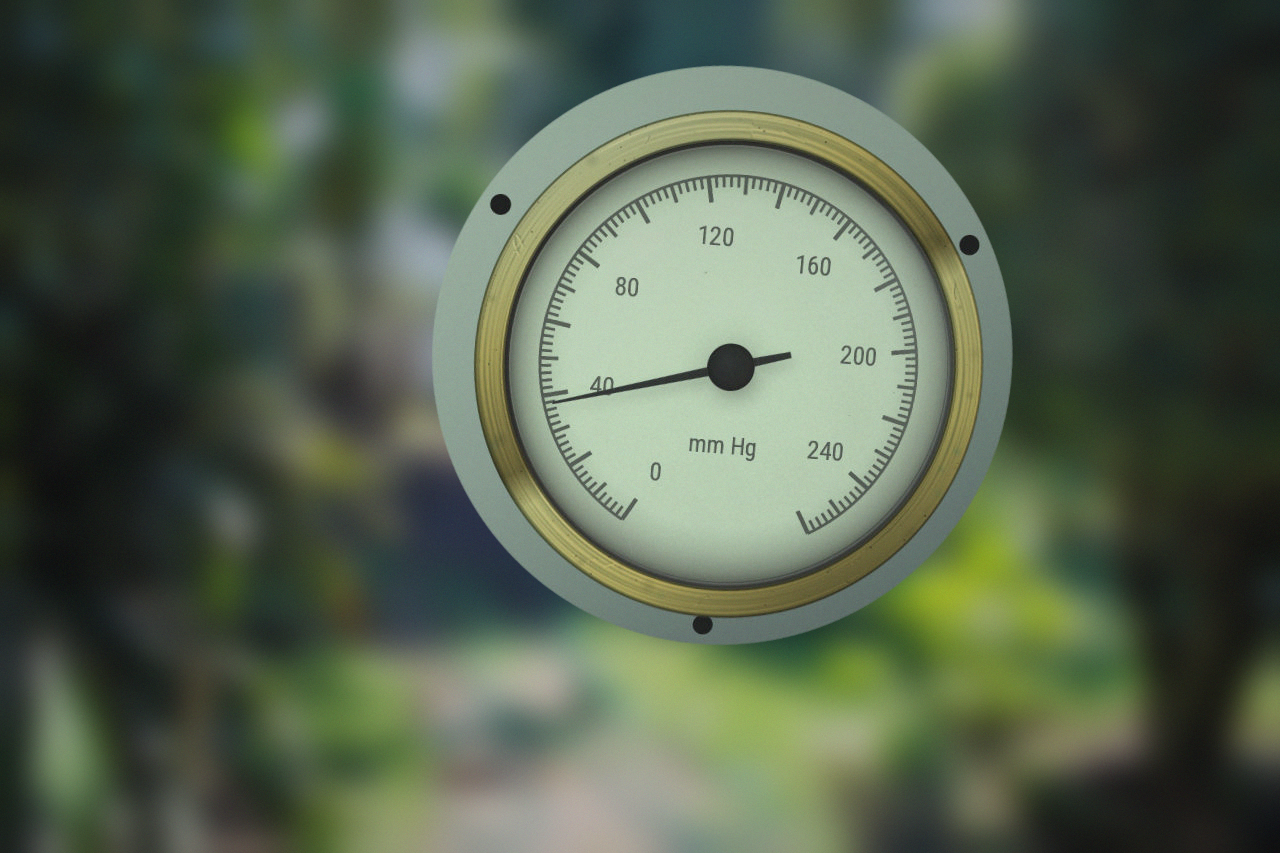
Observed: 38 mmHg
